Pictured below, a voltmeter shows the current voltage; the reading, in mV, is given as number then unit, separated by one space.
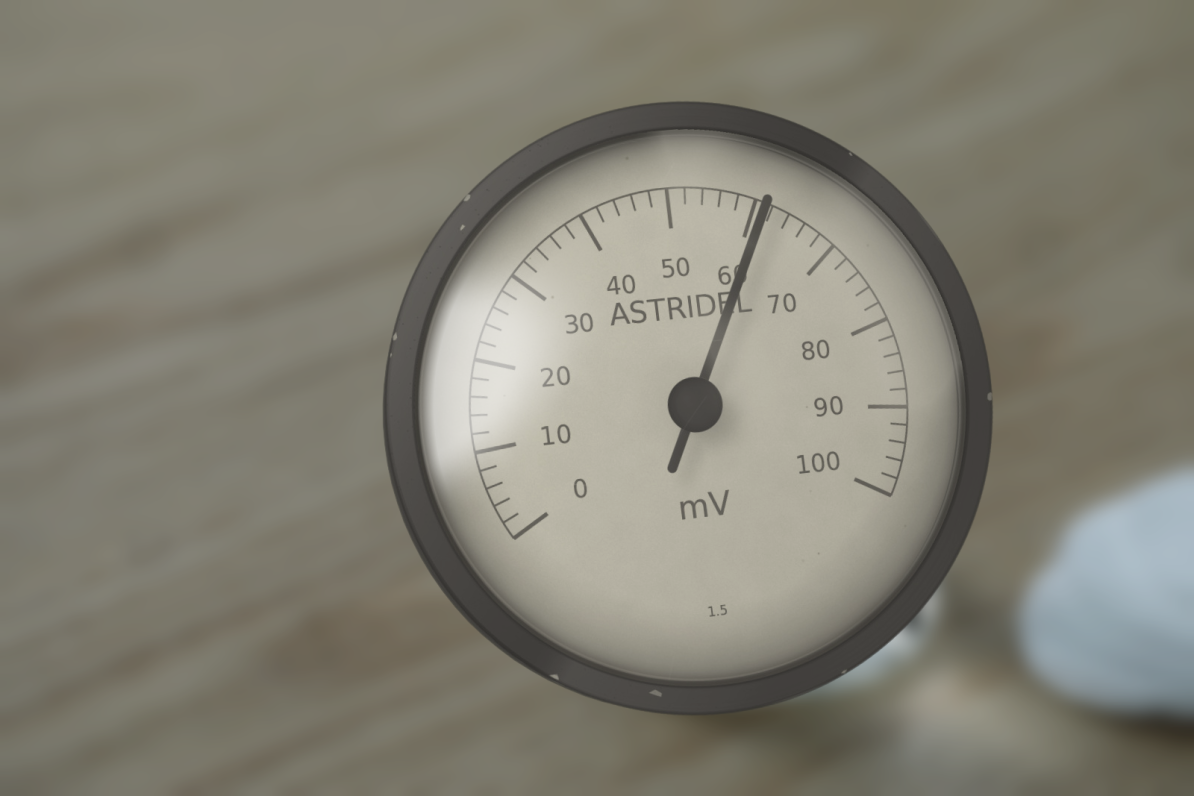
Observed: 61 mV
